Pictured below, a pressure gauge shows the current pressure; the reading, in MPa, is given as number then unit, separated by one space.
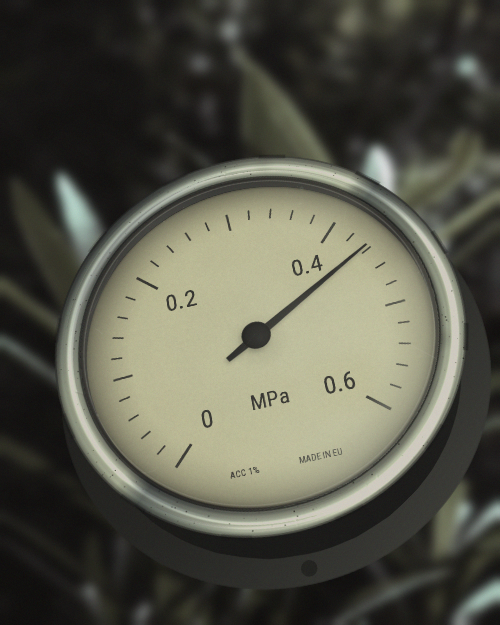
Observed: 0.44 MPa
